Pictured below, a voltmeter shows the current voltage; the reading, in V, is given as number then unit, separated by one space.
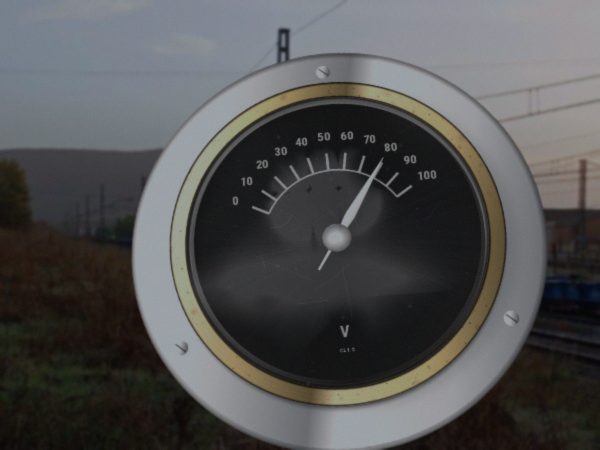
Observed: 80 V
